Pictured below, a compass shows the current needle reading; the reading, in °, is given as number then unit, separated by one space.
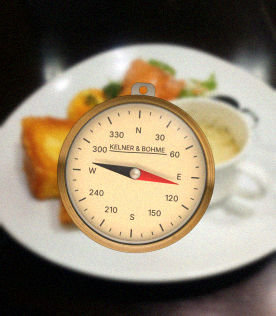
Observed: 100 °
